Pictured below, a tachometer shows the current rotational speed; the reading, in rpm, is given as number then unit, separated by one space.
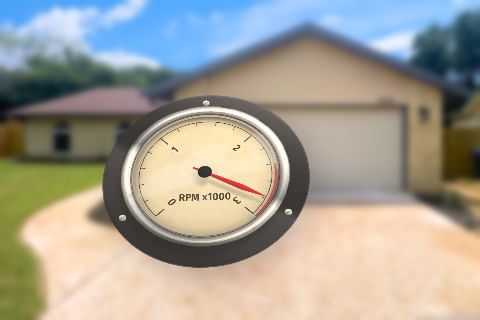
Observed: 2800 rpm
